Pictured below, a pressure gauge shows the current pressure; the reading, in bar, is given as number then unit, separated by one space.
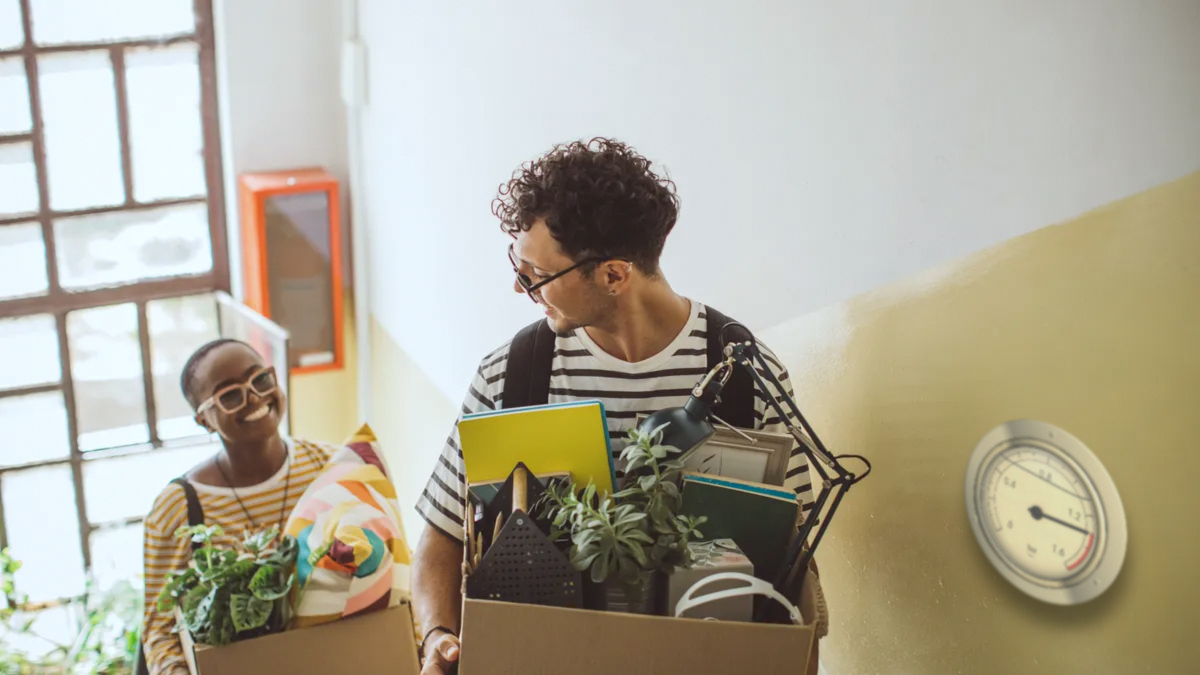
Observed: 1.3 bar
